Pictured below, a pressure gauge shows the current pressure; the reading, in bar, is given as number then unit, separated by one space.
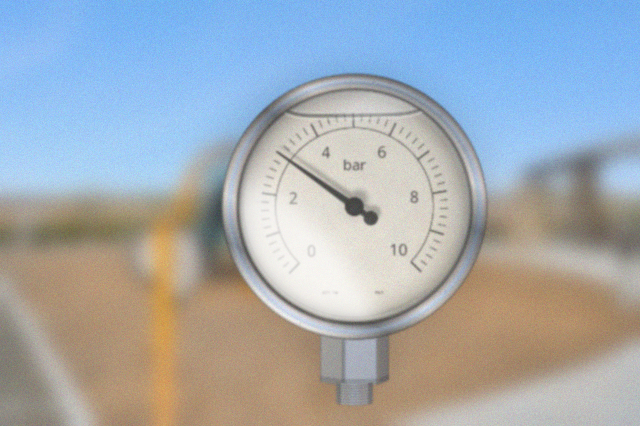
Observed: 3 bar
